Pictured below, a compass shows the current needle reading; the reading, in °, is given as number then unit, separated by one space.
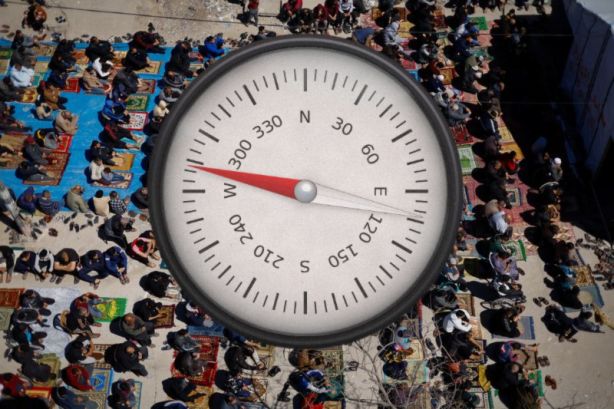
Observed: 282.5 °
